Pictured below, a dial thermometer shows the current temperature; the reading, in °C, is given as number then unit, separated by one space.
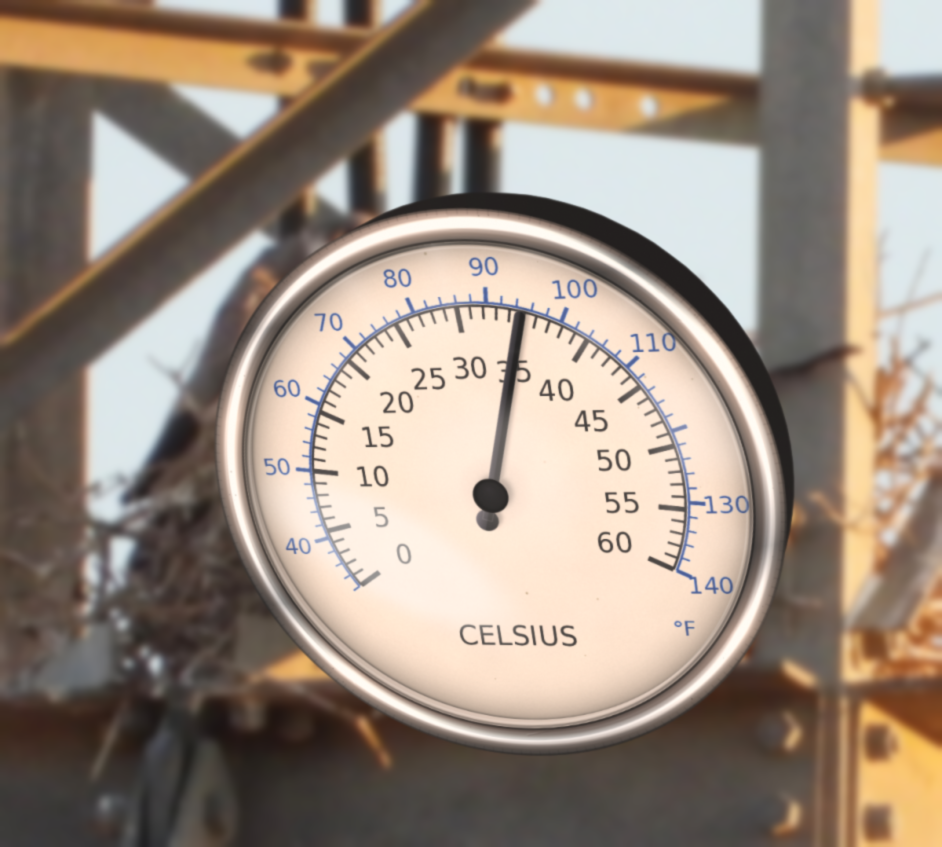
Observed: 35 °C
